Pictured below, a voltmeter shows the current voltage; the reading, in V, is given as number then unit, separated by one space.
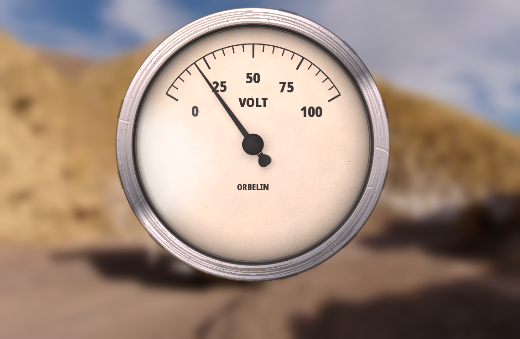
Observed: 20 V
